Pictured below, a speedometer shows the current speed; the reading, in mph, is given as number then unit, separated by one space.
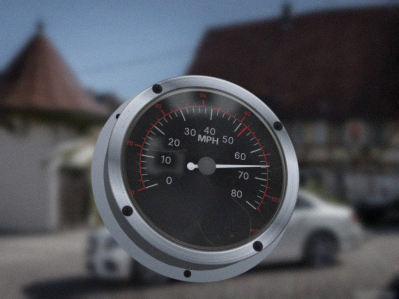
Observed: 66 mph
